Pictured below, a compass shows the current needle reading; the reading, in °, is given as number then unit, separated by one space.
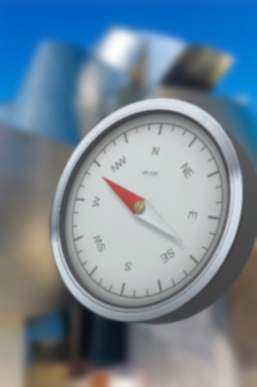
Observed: 295 °
